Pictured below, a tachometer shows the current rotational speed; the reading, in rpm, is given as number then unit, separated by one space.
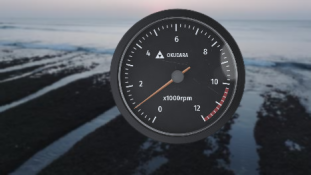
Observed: 1000 rpm
